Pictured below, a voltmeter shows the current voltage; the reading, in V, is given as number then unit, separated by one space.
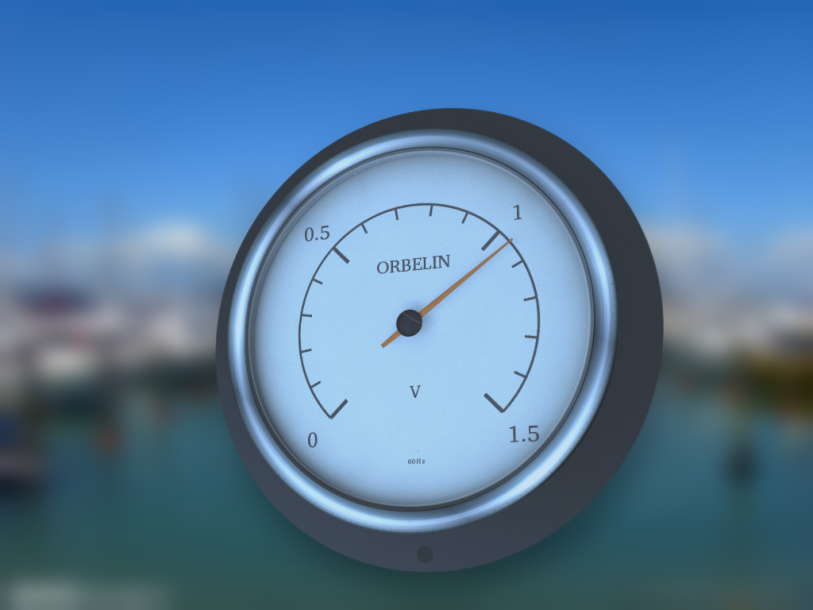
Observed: 1.05 V
